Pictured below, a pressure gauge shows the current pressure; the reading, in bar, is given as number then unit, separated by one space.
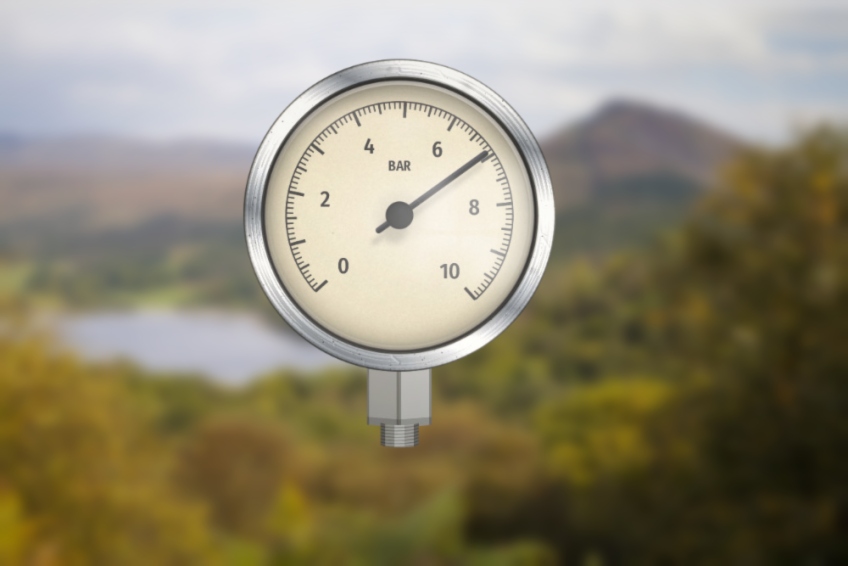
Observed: 6.9 bar
